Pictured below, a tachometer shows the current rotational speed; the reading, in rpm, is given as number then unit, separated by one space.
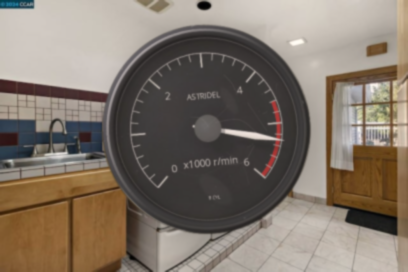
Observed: 5300 rpm
